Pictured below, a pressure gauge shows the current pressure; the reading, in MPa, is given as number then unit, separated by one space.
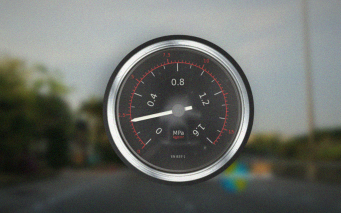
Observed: 0.2 MPa
